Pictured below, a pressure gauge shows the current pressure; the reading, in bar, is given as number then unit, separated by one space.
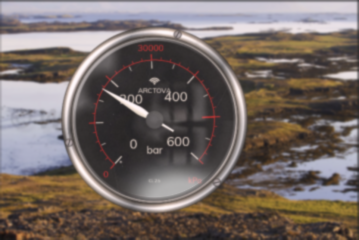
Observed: 175 bar
